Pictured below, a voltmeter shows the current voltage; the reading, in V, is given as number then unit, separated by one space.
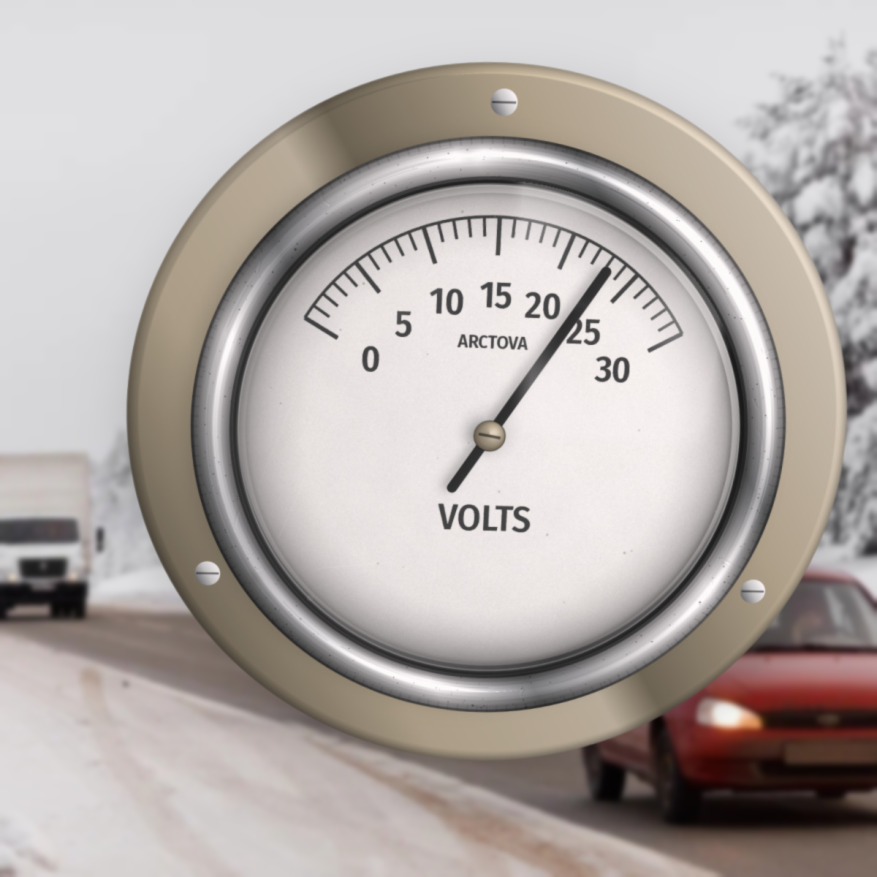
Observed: 23 V
